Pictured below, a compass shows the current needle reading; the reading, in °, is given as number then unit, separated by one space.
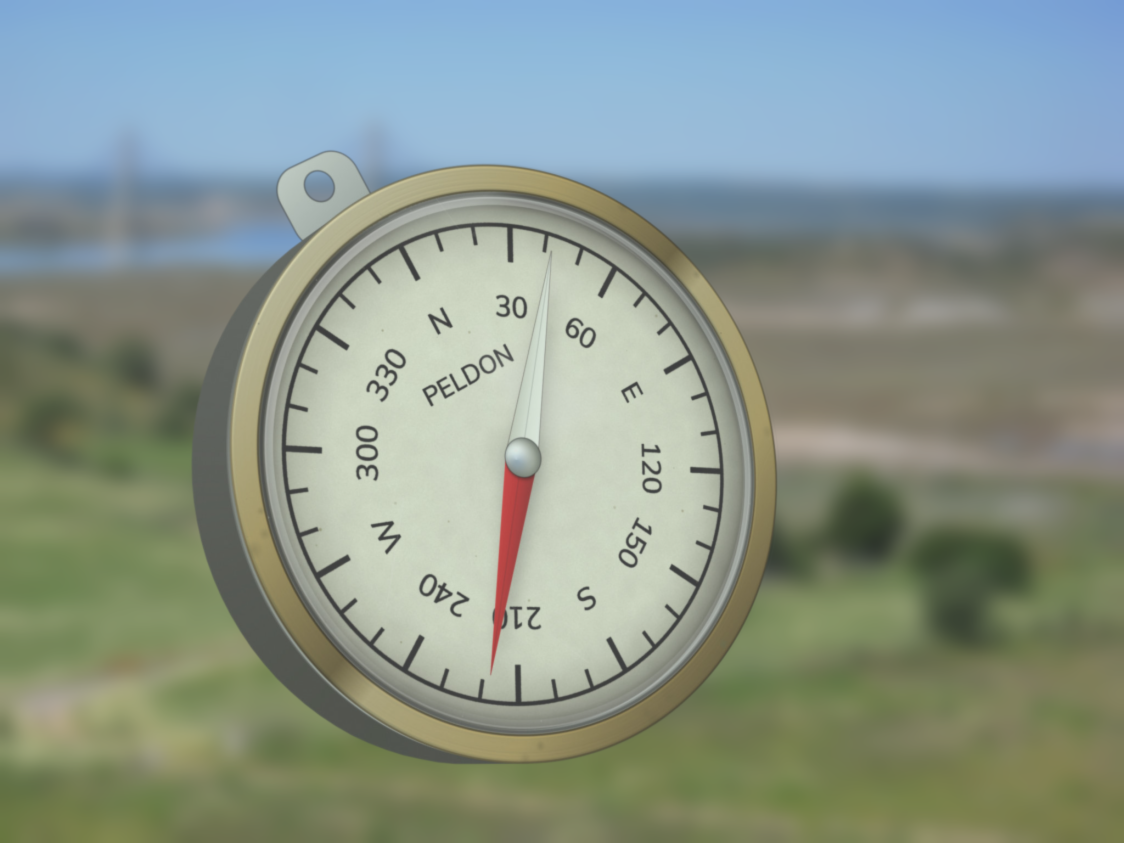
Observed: 220 °
